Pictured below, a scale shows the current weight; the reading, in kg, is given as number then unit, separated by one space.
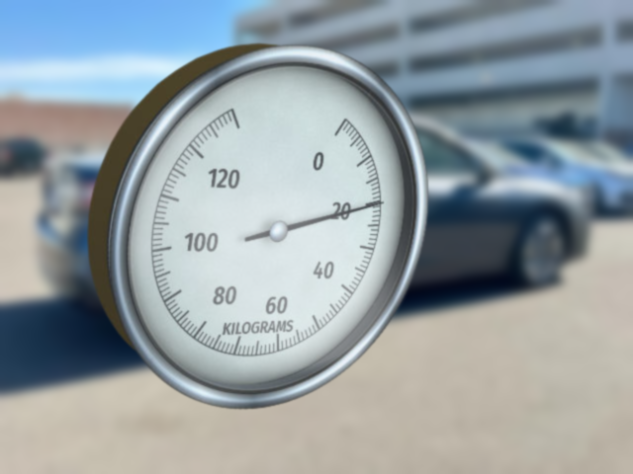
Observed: 20 kg
